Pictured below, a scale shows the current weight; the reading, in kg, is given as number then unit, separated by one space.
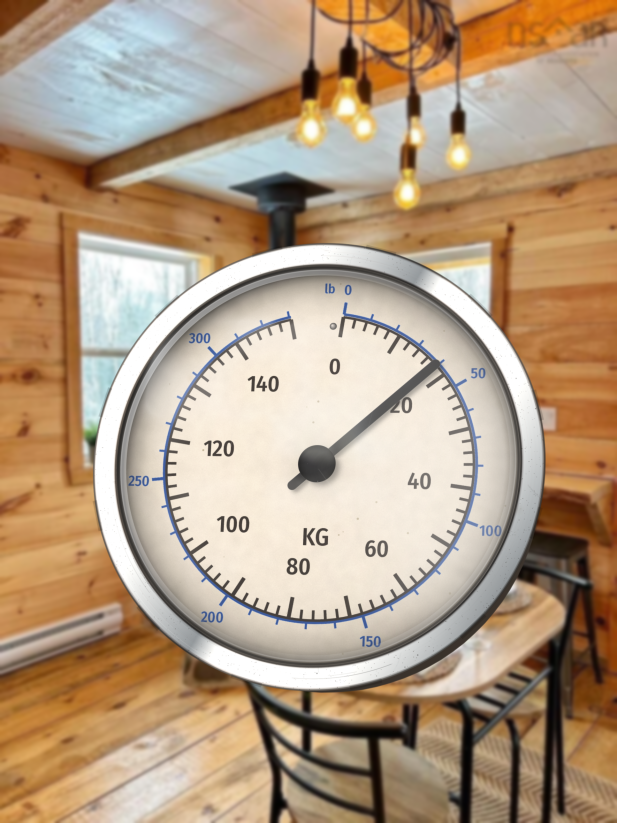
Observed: 18 kg
